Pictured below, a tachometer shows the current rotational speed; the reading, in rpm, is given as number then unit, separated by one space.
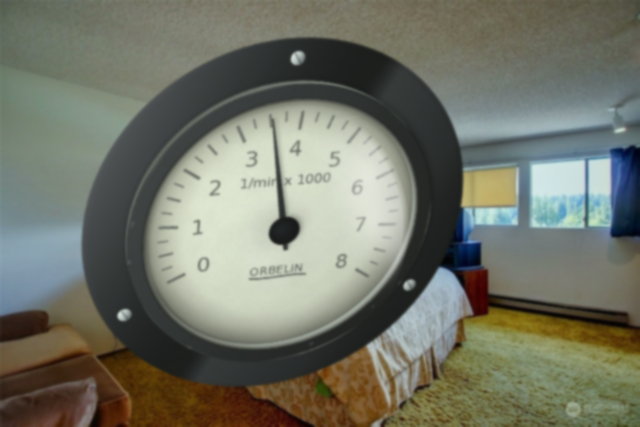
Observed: 3500 rpm
